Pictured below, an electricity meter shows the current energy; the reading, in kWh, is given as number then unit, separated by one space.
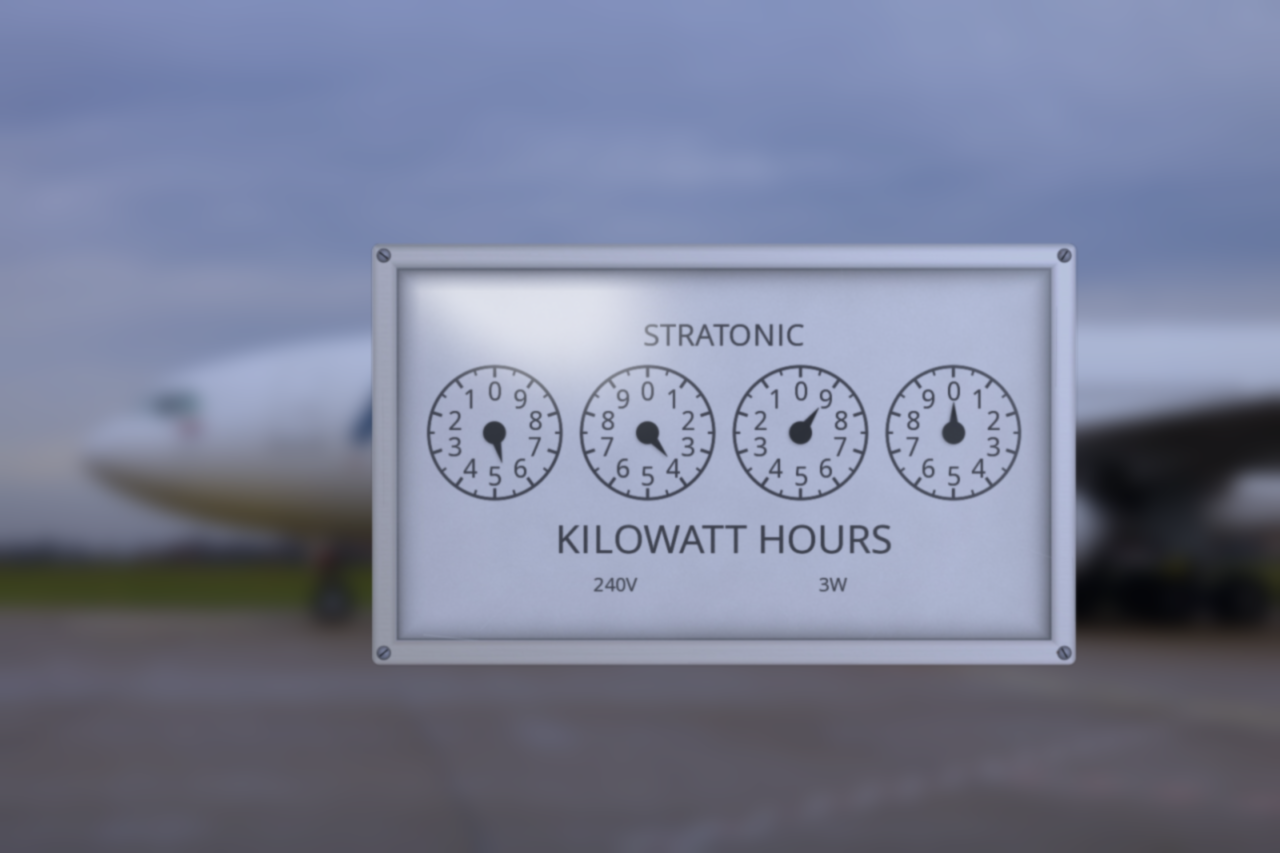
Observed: 5390 kWh
